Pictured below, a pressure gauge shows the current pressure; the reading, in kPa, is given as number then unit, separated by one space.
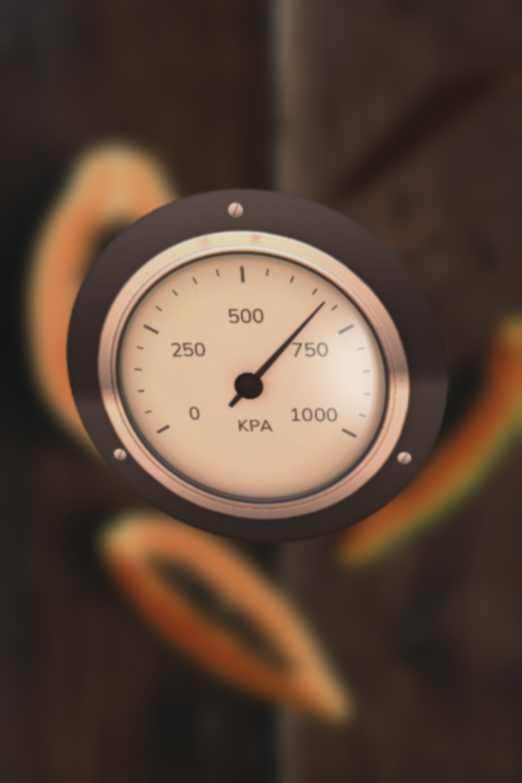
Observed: 675 kPa
